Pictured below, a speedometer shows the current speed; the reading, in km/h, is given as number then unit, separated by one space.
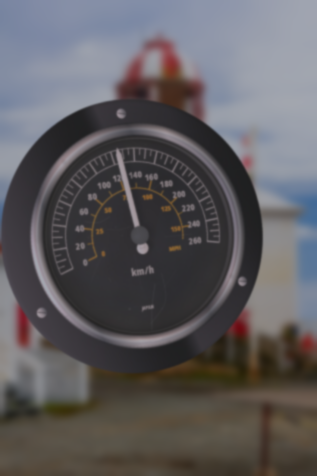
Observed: 125 km/h
